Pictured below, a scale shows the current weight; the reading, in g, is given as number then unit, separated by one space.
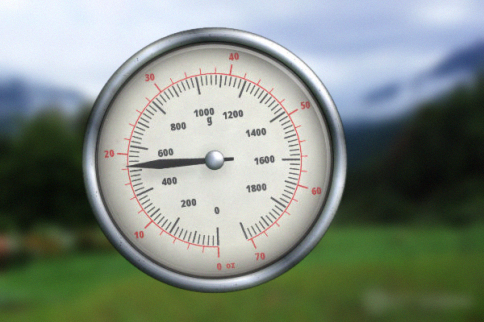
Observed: 520 g
